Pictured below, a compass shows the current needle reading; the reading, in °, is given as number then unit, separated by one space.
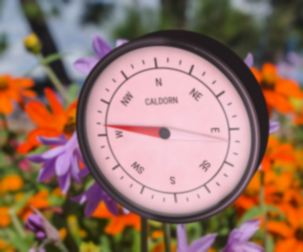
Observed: 280 °
